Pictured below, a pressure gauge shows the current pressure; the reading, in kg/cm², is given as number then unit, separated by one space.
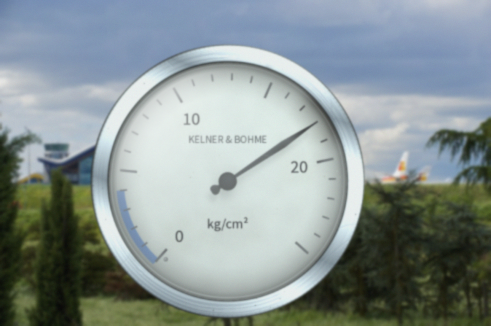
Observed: 18 kg/cm²
